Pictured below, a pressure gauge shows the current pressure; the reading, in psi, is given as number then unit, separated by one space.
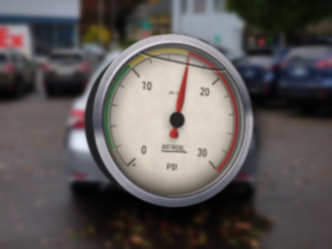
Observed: 16 psi
